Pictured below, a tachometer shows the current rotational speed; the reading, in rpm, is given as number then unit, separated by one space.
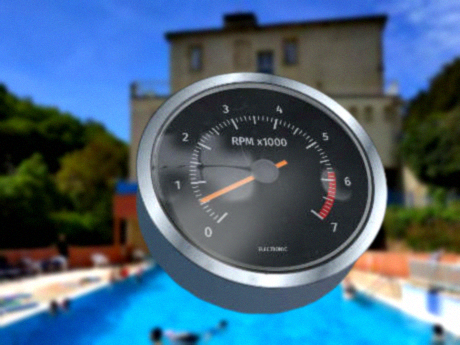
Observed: 500 rpm
